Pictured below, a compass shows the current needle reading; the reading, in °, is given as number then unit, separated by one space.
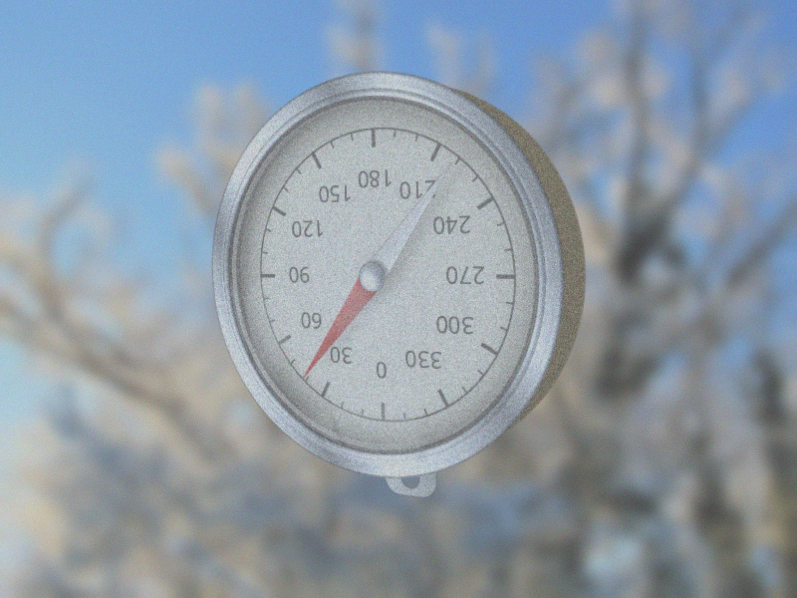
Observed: 40 °
